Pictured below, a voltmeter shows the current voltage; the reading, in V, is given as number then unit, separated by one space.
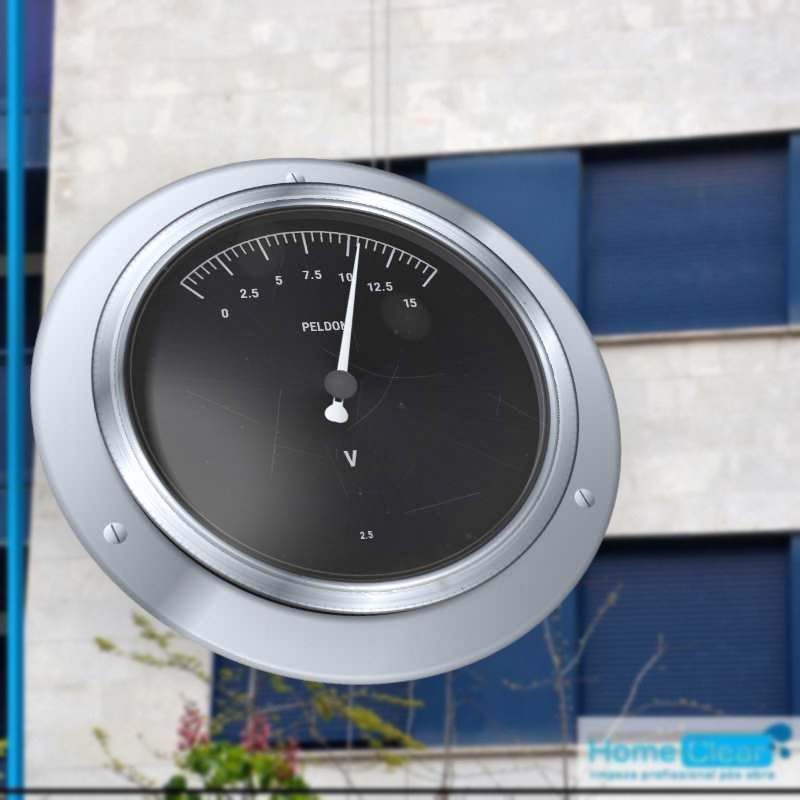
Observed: 10.5 V
